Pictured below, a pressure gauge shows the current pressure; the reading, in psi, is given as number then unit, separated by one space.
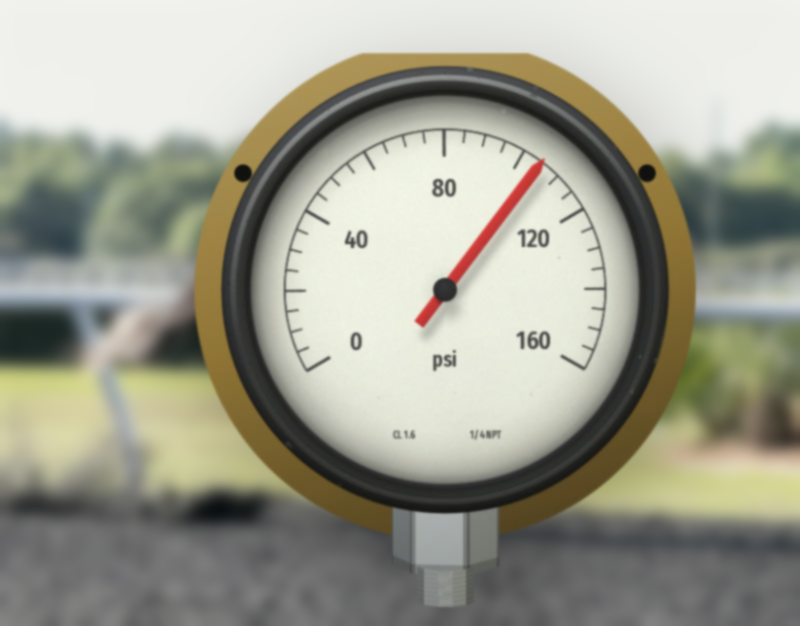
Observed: 105 psi
